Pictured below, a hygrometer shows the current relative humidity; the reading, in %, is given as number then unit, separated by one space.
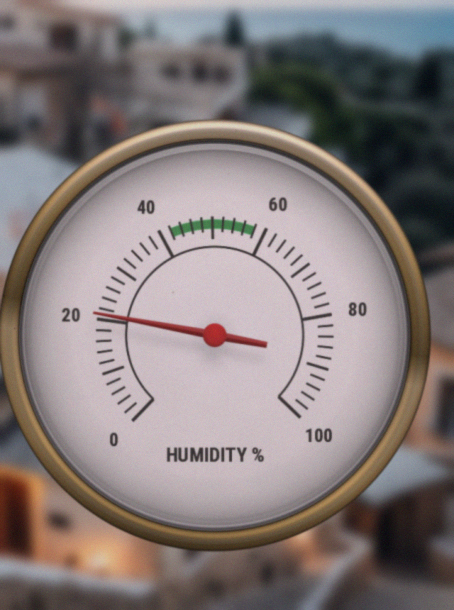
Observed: 21 %
